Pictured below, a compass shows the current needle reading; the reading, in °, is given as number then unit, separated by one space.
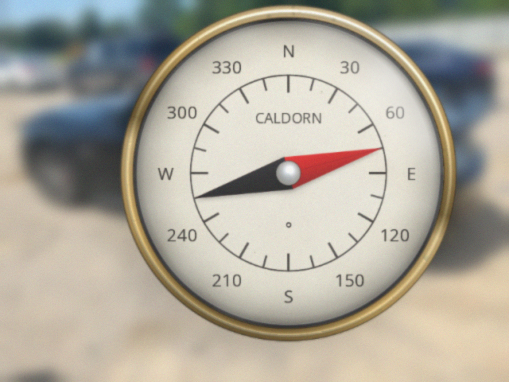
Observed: 75 °
